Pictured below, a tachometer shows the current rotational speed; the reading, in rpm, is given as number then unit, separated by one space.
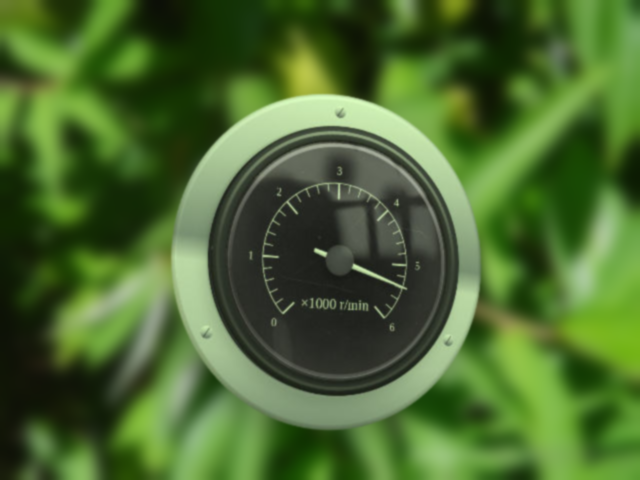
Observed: 5400 rpm
